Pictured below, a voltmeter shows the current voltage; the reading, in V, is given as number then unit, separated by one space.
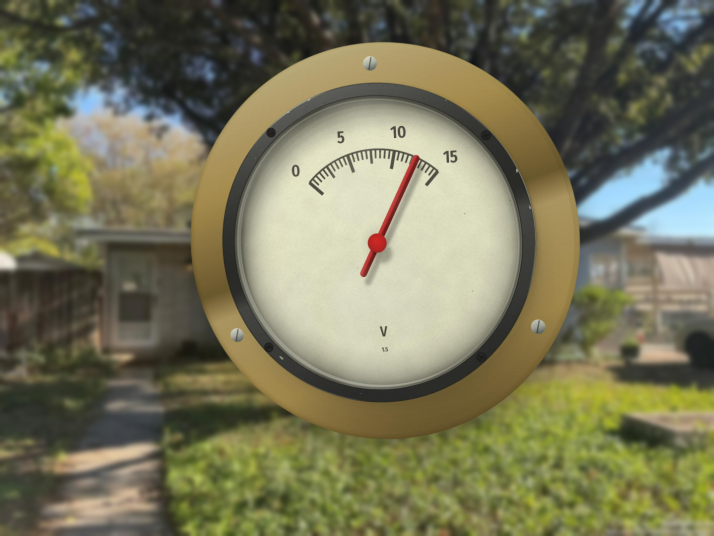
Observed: 12.5 V
